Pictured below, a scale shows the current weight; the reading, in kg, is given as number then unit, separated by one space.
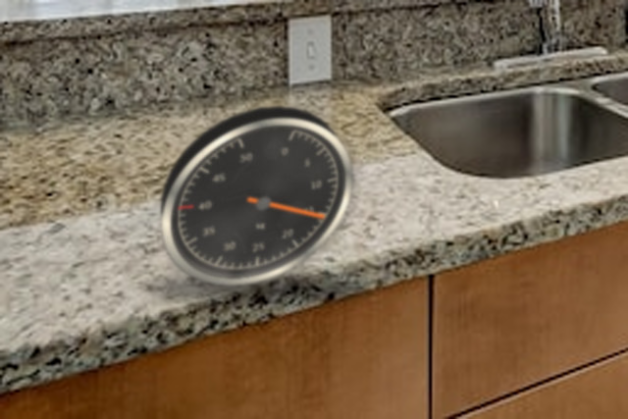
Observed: 15 kg
